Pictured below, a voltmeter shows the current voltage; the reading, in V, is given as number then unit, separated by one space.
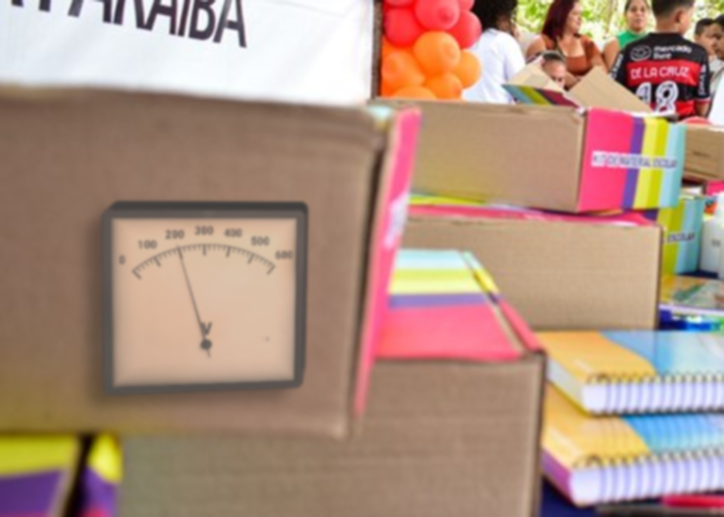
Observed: 200 V
